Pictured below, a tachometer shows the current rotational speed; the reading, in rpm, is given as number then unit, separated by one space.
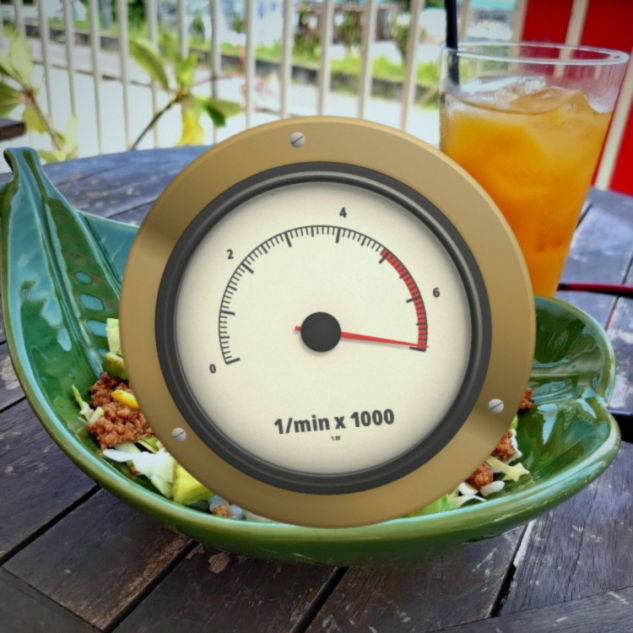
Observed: 6900 rpm
